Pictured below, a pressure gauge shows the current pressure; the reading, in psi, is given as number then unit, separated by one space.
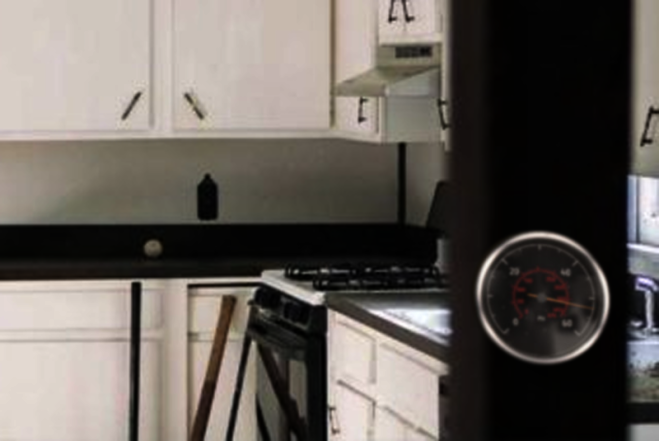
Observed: 52.5 psi
